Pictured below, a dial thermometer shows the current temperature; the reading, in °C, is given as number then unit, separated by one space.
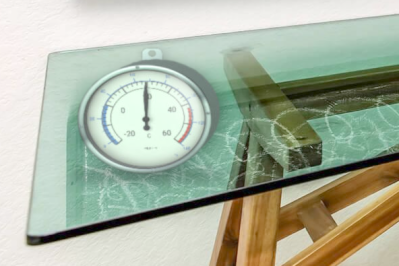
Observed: 20 °C
